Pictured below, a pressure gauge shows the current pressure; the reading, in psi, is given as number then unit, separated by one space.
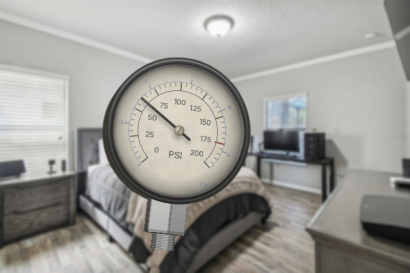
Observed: 60 psi
